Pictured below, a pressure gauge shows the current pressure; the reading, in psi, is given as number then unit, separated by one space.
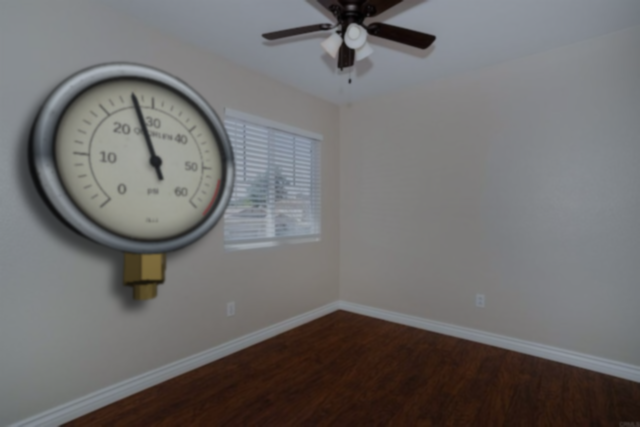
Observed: 26 psi
